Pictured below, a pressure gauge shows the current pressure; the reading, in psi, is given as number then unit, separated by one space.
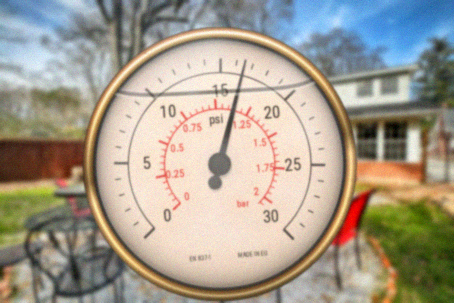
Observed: 16.5 psi
